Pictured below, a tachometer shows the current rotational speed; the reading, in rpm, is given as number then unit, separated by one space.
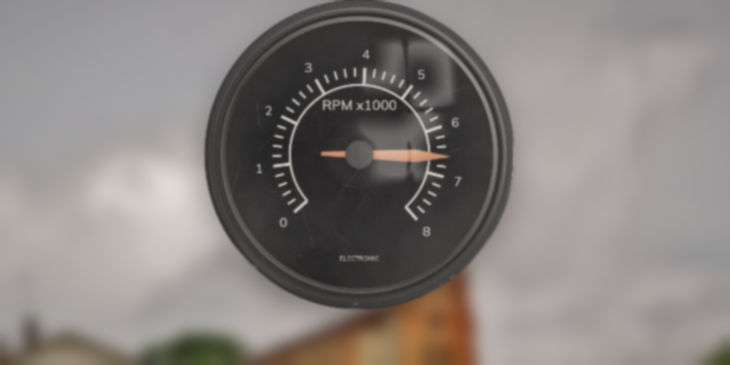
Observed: 6600 rpm
